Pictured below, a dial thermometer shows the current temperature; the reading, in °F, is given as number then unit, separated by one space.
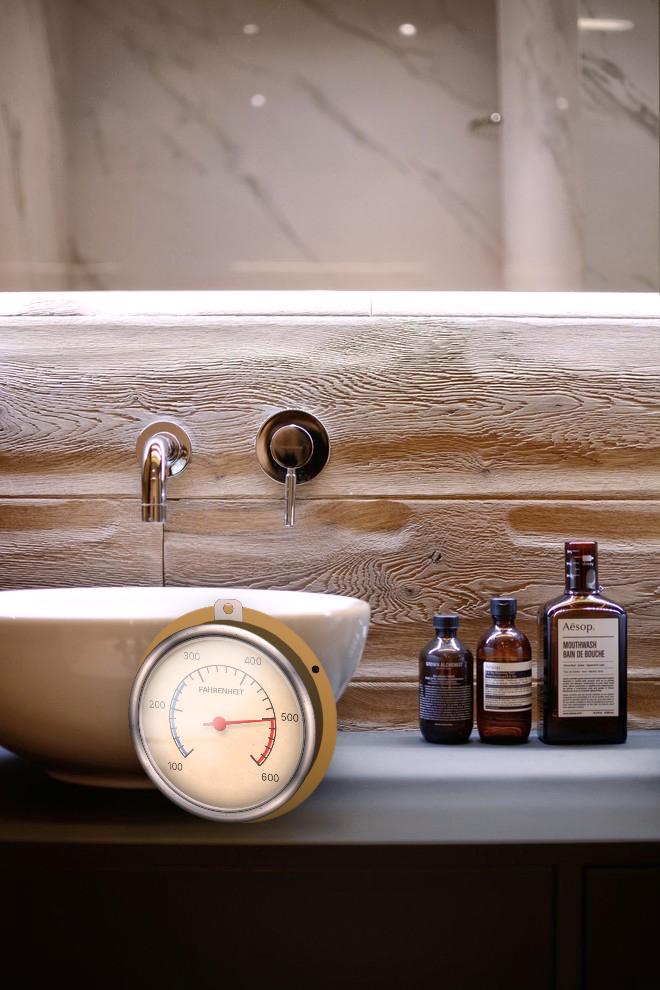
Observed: 500 °F
